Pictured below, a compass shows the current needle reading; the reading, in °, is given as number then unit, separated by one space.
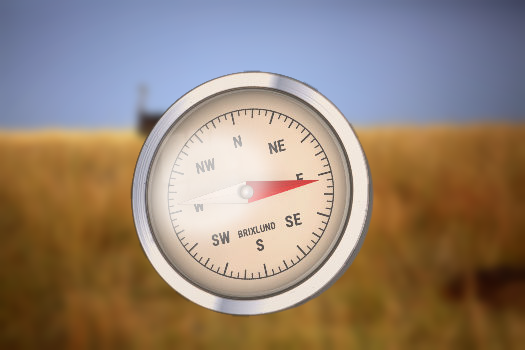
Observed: 95 °
